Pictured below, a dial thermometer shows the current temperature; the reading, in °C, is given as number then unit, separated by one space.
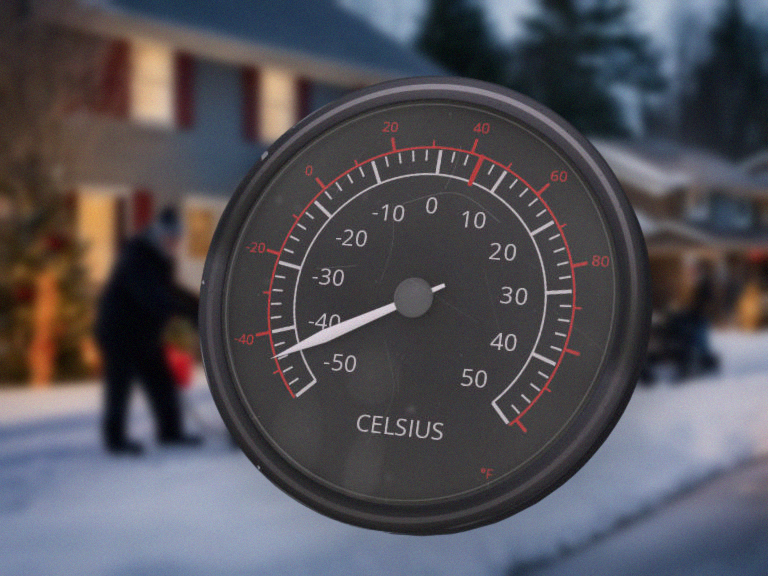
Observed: -44 °C
